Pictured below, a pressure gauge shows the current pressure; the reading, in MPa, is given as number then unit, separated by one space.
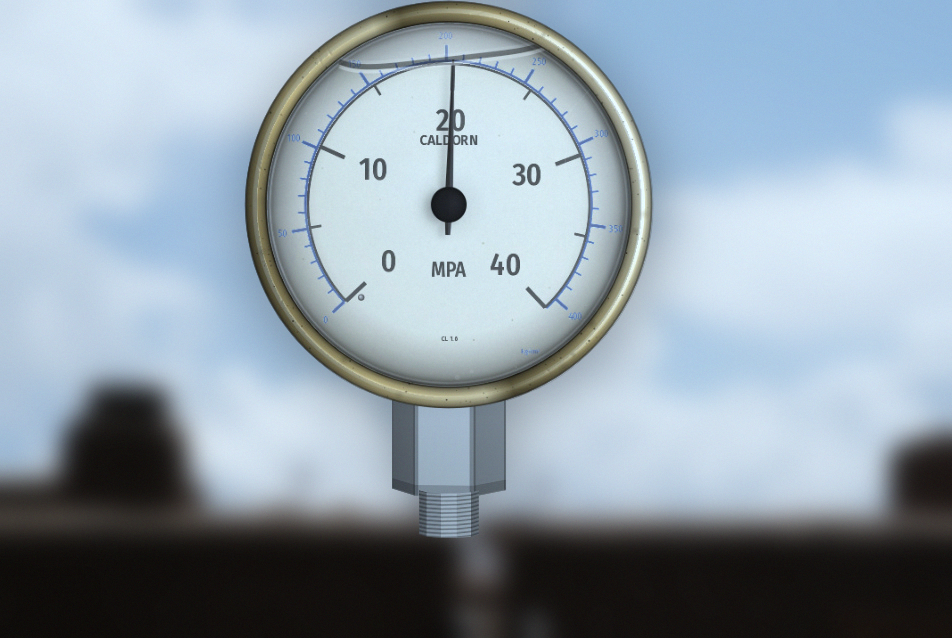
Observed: 20 MPa
